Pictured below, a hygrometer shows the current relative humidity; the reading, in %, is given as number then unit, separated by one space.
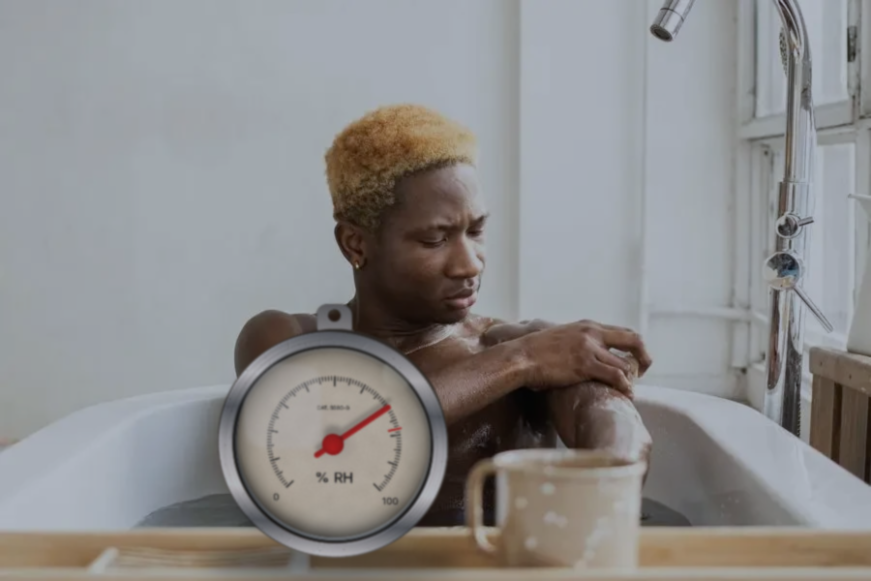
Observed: 70 %
